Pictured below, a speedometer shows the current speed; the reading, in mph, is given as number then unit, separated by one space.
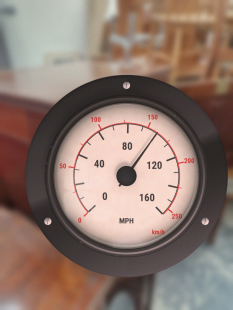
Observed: 100 mph
